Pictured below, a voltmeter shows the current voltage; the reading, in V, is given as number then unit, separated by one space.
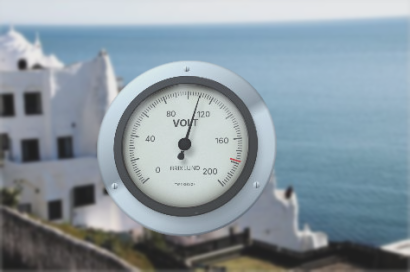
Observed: 110 V
